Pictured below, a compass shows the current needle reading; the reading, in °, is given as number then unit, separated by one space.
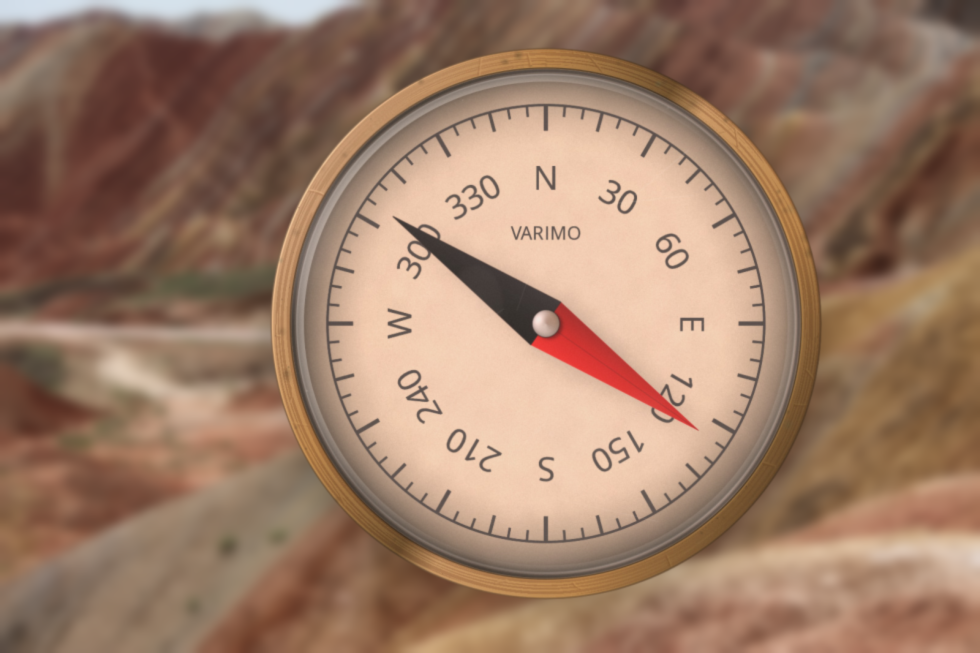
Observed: 125 °
